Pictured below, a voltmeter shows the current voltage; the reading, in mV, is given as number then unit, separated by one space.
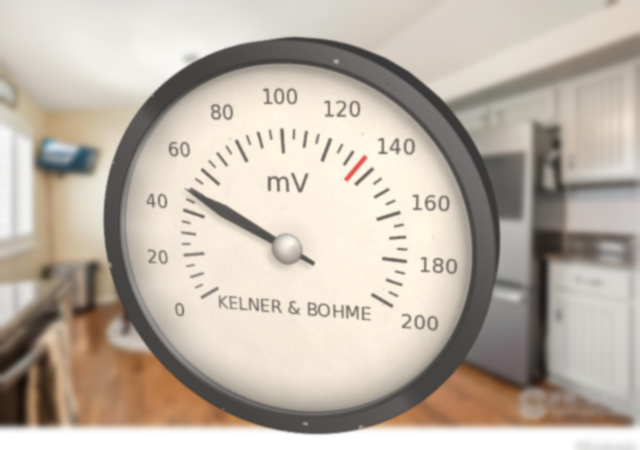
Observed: 50 mV
